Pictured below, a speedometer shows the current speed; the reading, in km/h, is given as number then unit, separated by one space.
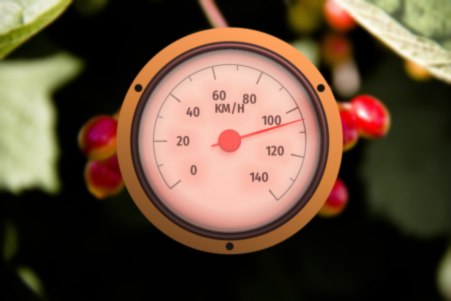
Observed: 105 km/h
